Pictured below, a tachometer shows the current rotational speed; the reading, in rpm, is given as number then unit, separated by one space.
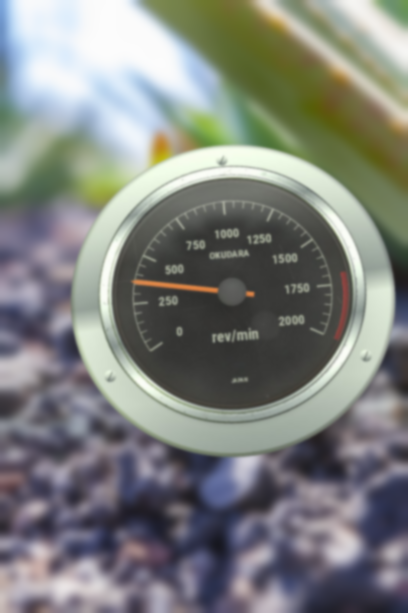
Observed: 350 rpm
